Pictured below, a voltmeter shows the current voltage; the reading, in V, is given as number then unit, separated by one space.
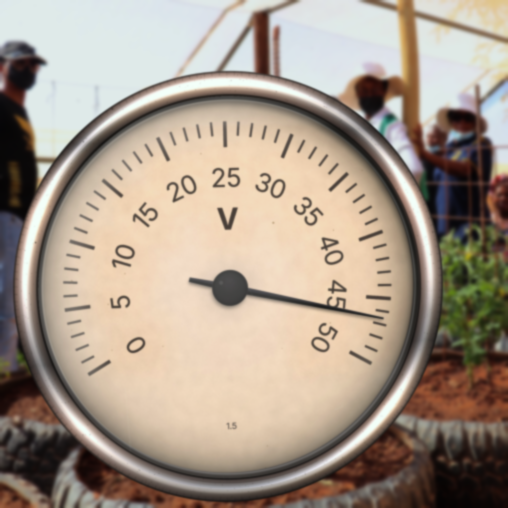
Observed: 46.5 V
